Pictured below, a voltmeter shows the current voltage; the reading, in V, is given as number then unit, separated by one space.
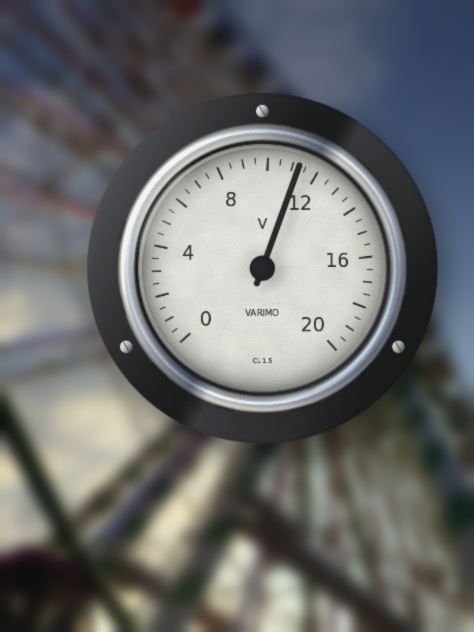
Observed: 11.25 V
